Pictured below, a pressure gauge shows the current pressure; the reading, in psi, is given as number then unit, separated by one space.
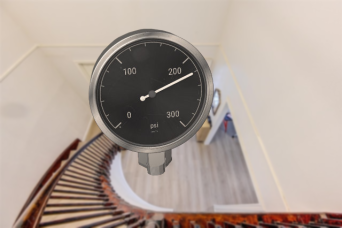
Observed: 220 psi
